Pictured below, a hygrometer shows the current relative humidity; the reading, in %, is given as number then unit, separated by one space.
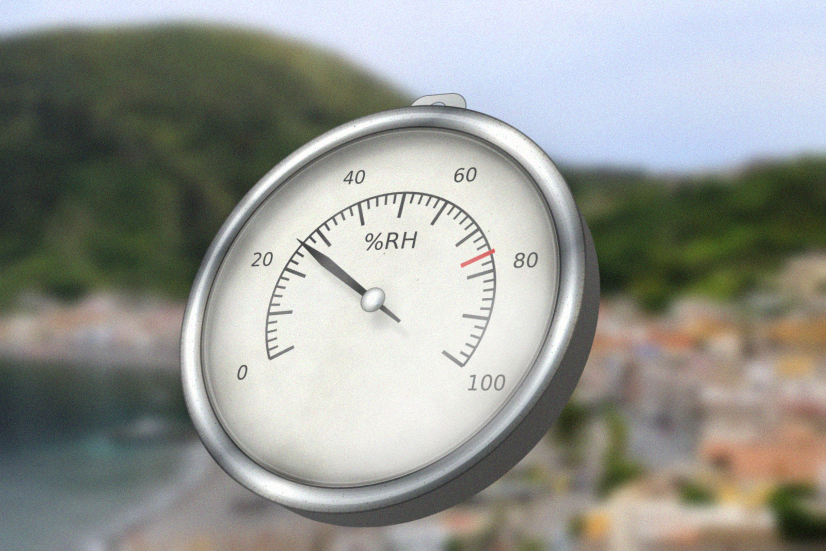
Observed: 26 %
